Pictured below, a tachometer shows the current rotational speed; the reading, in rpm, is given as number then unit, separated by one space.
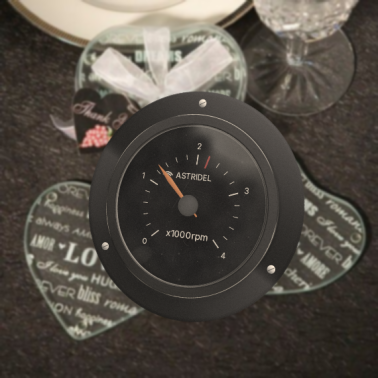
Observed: 1300 rpm
